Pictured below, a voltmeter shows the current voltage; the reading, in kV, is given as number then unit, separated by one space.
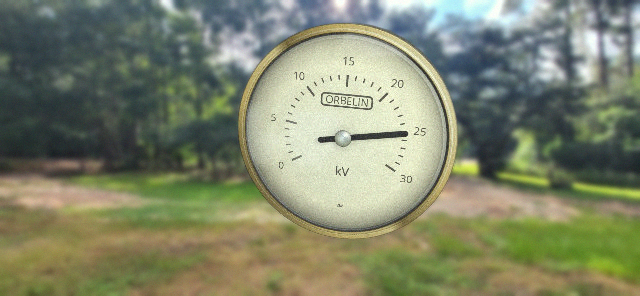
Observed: 25 kV
